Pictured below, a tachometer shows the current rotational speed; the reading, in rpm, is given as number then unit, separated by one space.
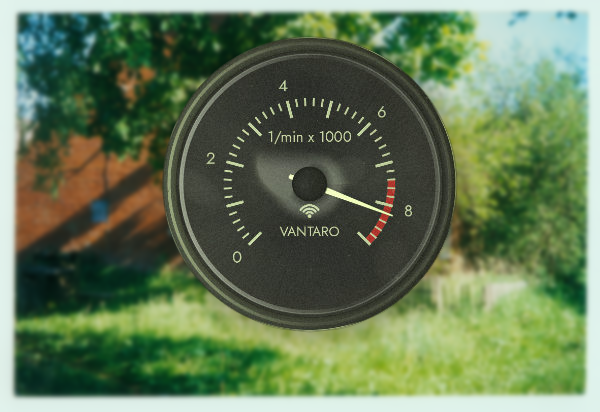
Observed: 8200 rpm
